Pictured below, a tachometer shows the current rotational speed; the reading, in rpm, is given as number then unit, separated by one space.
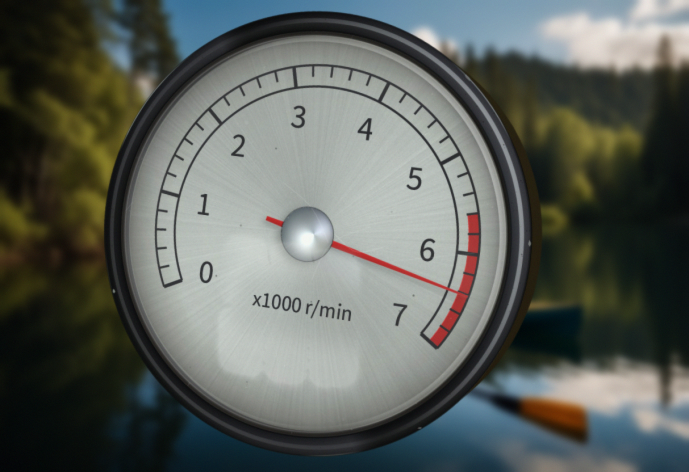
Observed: 6400 rpm
